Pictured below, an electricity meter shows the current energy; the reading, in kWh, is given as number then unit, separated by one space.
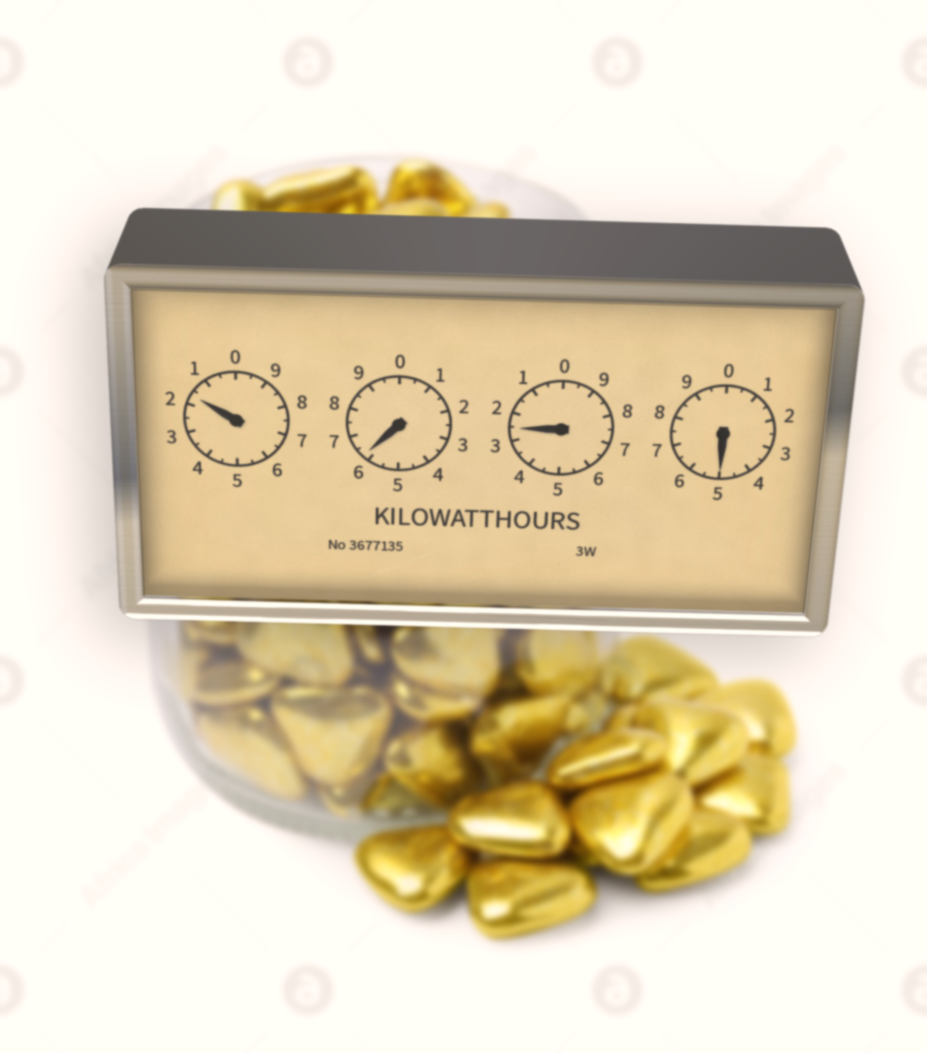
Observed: 1625 kWh
